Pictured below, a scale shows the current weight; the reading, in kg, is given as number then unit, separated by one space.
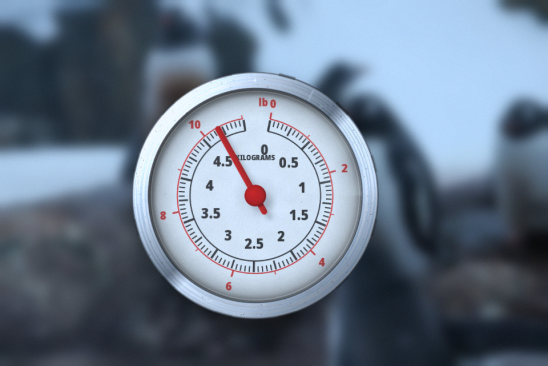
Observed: 4.7 kg
